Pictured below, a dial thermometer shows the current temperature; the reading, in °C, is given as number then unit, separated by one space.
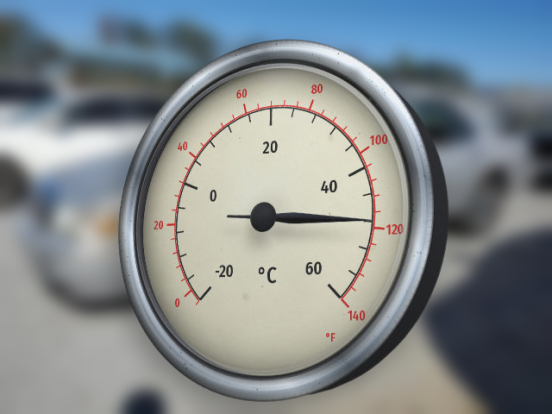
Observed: 48 °C
